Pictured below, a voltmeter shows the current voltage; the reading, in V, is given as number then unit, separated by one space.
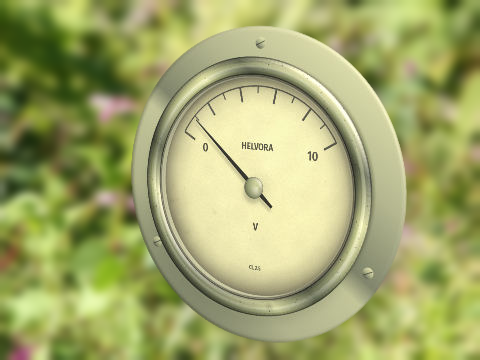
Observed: 1 V
